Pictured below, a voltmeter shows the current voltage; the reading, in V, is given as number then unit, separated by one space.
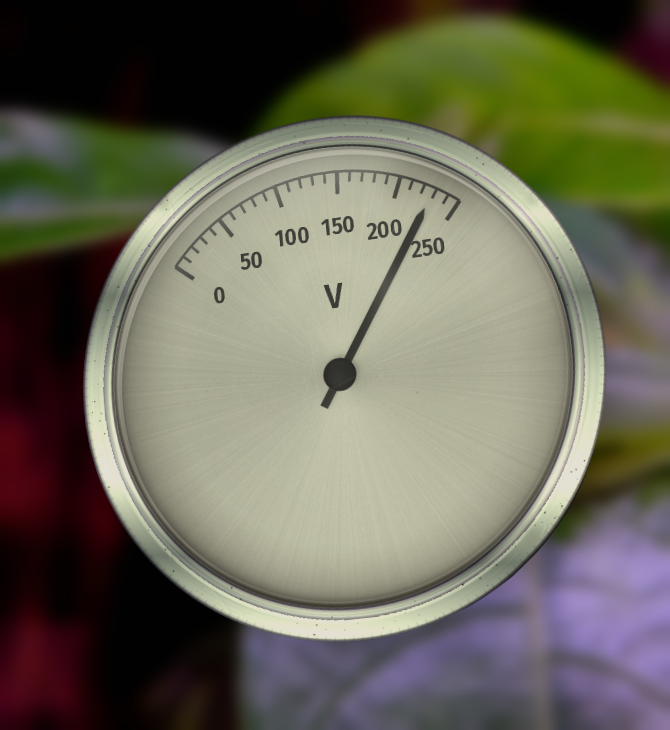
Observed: 230 V
